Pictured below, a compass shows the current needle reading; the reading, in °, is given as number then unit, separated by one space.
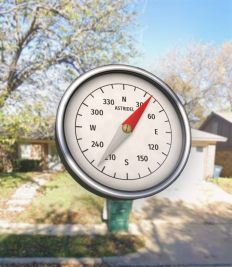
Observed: 37.5 °
